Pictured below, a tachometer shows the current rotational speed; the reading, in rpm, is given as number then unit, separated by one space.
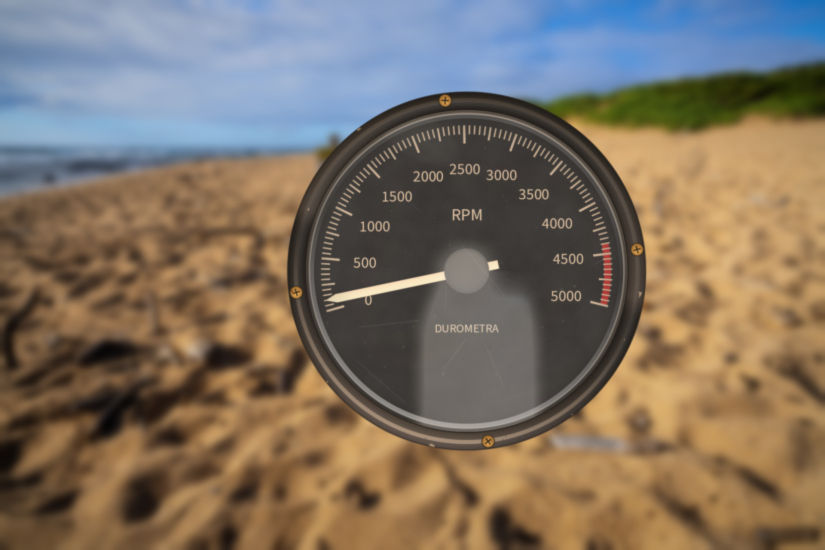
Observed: 100 rpm
